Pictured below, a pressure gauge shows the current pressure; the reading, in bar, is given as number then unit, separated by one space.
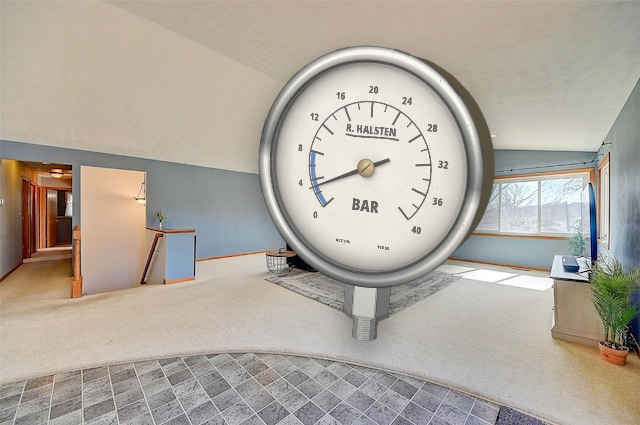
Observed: 3 bar
